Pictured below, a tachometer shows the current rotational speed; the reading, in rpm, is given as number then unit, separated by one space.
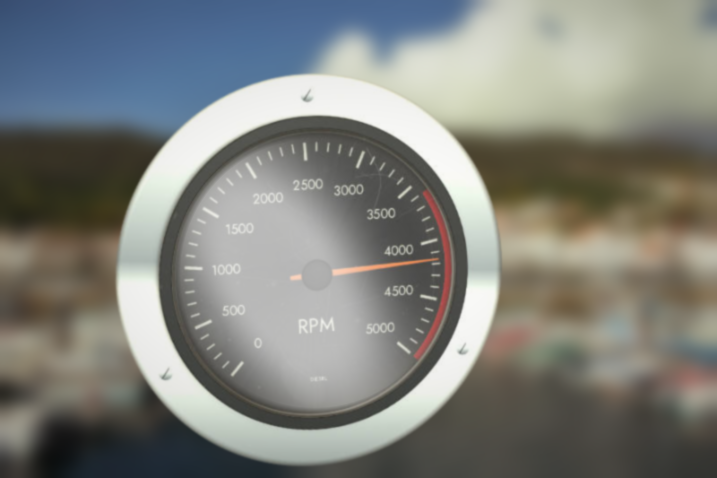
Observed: 4150 rpm
